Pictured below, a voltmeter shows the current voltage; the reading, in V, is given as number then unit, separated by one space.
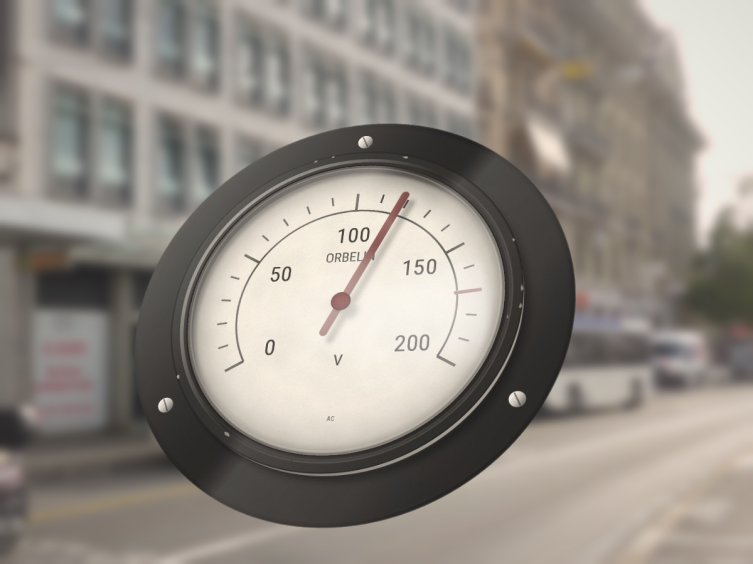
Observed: 120 V
